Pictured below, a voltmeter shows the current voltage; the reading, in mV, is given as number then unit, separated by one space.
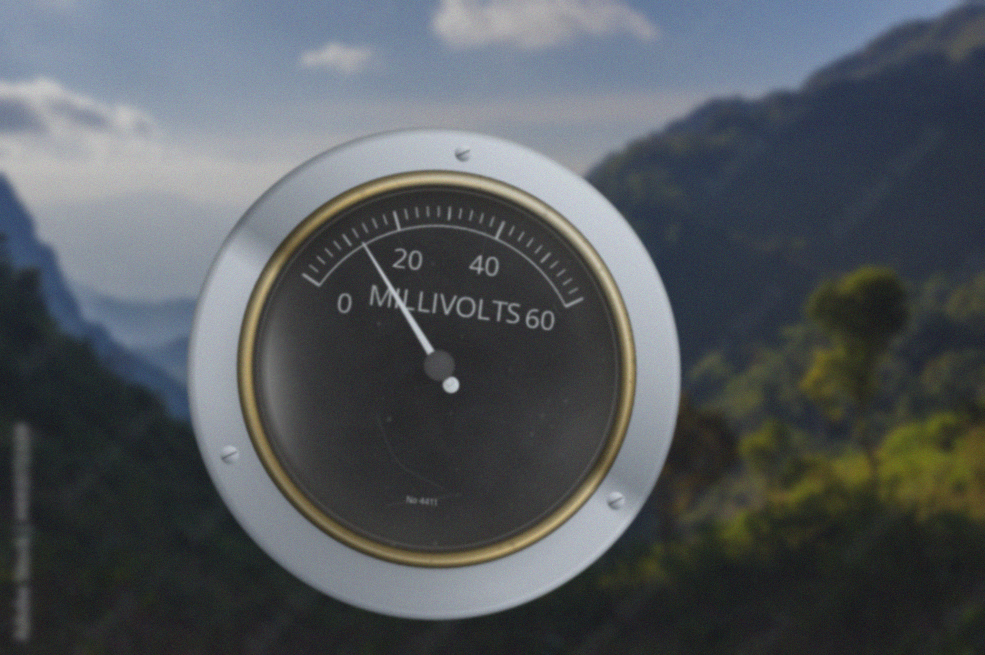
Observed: 12 mV
